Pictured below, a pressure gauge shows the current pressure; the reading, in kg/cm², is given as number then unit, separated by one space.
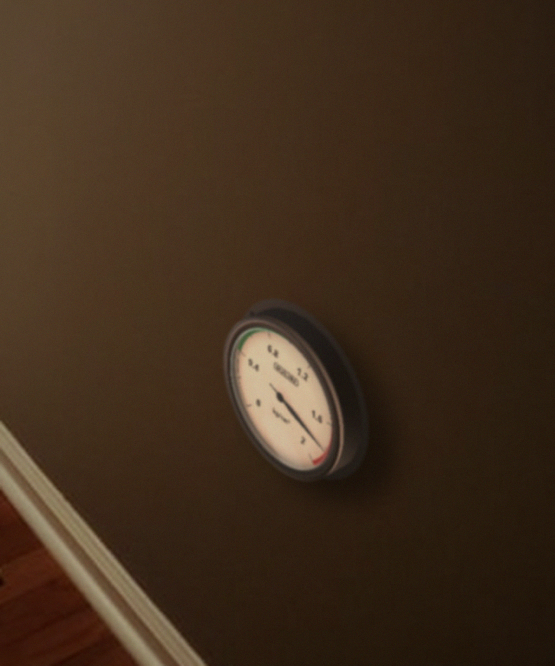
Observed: 1.8 kg/cm²
